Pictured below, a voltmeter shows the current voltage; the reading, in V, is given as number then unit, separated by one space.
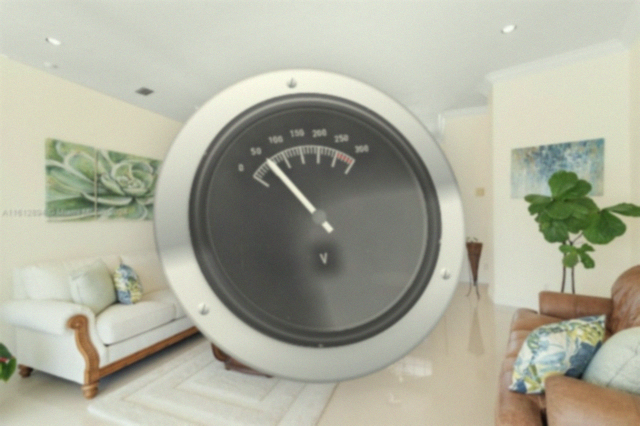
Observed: 50 V
